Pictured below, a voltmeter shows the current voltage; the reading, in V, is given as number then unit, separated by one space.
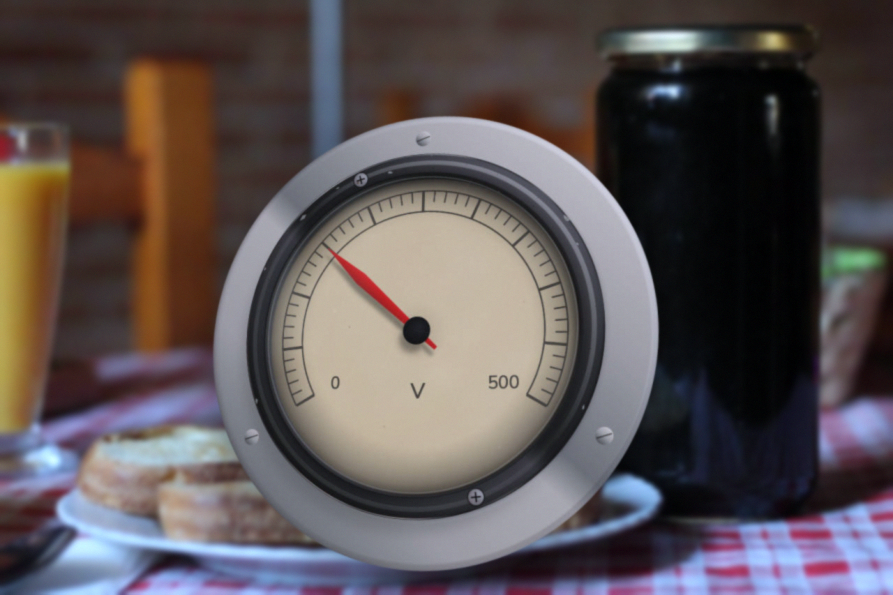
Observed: 150 V
